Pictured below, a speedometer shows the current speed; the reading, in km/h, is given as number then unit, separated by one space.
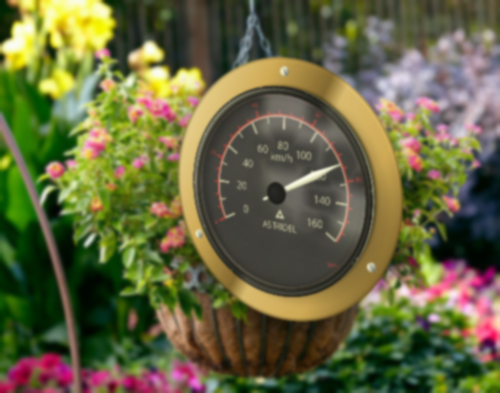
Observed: 120 km/h
